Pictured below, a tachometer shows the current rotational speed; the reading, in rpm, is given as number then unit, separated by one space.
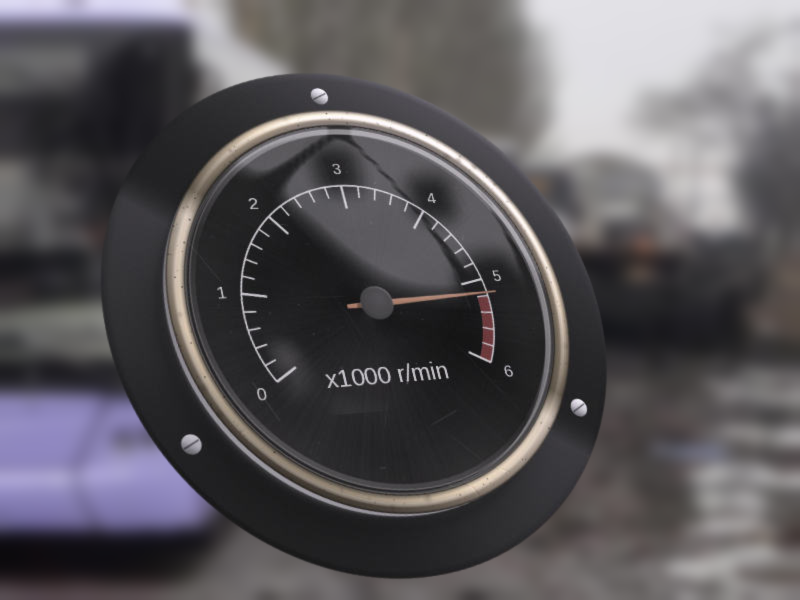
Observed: 5200 rpm
